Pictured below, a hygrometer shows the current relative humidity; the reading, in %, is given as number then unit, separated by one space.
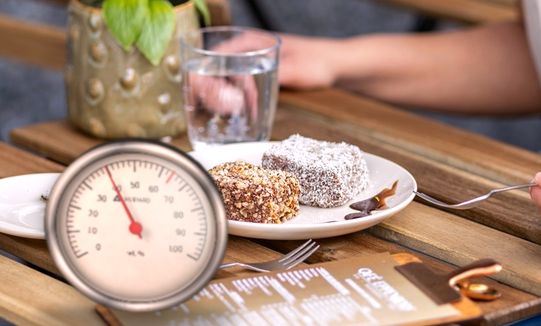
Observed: 40 %
